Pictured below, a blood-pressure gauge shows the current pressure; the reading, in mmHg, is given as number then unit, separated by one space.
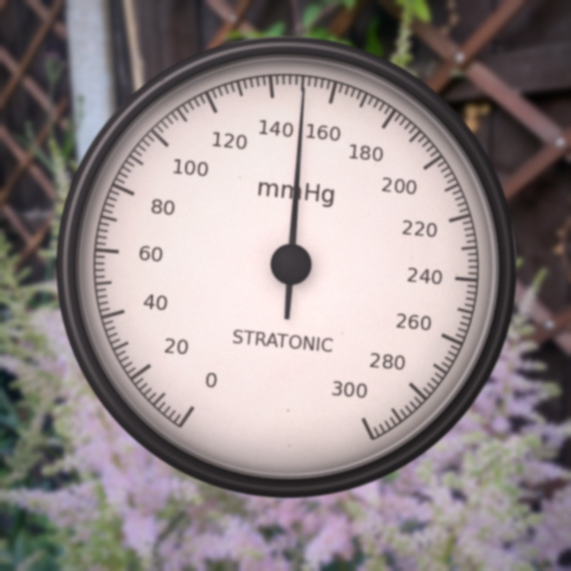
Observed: 150 mmHg
